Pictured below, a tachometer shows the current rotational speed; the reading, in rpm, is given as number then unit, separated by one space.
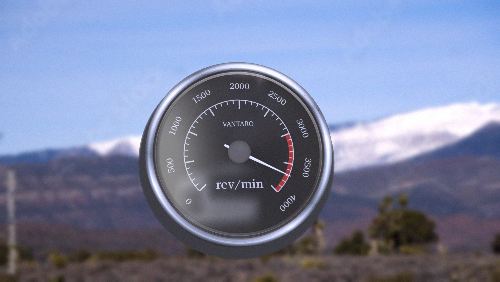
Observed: 3700 rpm
